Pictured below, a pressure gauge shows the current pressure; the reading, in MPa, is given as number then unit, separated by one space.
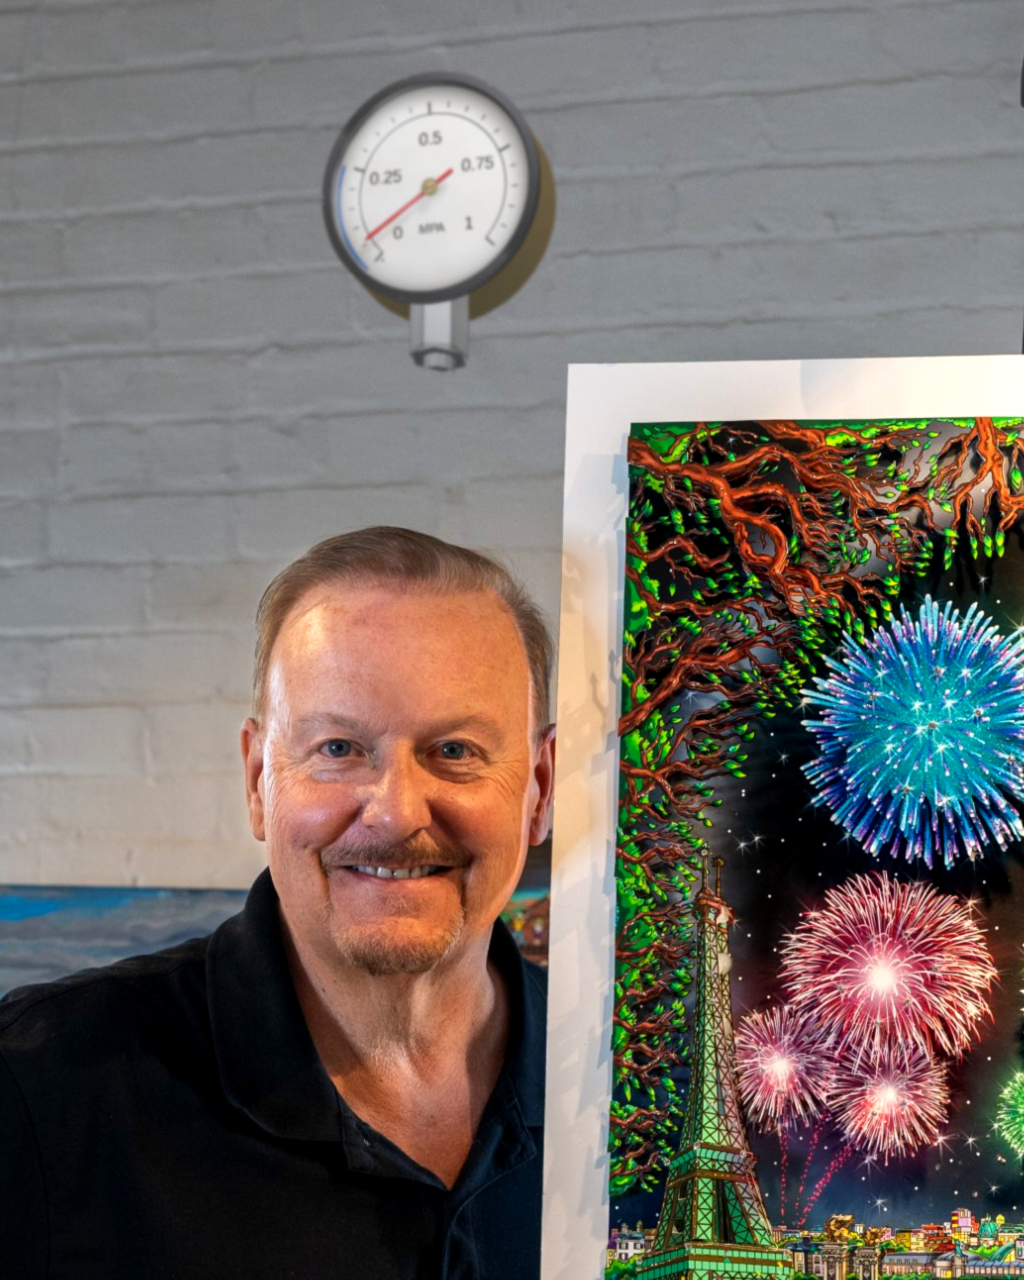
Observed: 0.05 MPa
